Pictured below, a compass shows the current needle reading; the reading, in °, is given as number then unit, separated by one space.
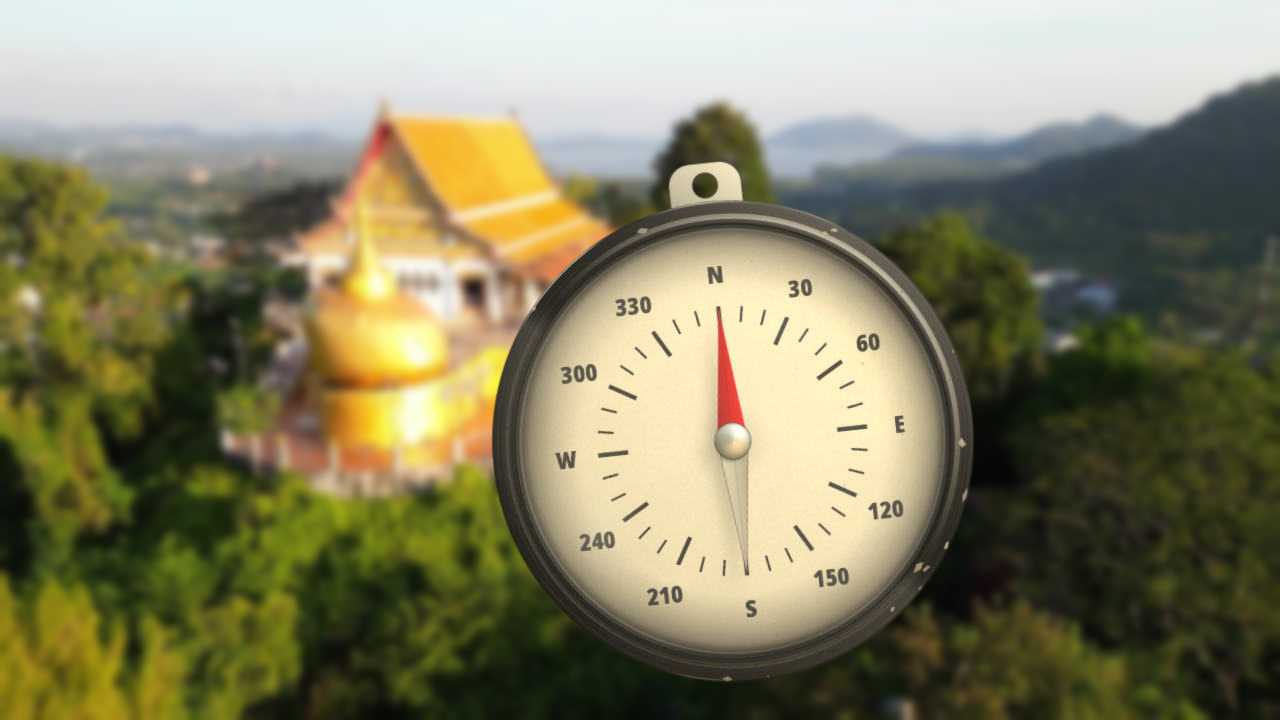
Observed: 0 °
